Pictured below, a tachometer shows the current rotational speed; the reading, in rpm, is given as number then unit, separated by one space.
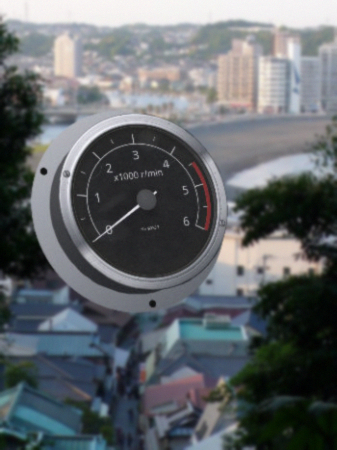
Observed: 0 rpm
